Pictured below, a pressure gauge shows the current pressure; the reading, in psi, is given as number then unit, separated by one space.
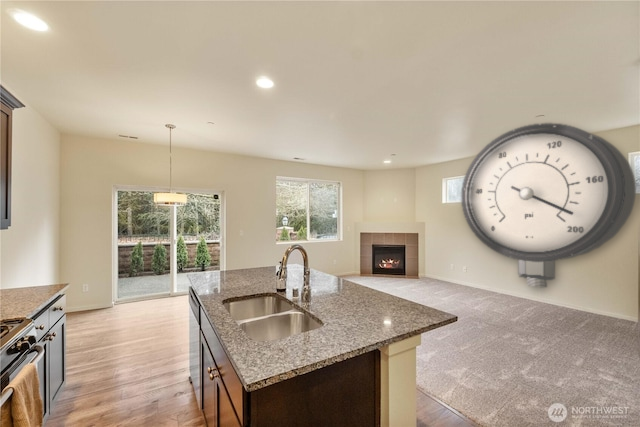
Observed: 190 psi
